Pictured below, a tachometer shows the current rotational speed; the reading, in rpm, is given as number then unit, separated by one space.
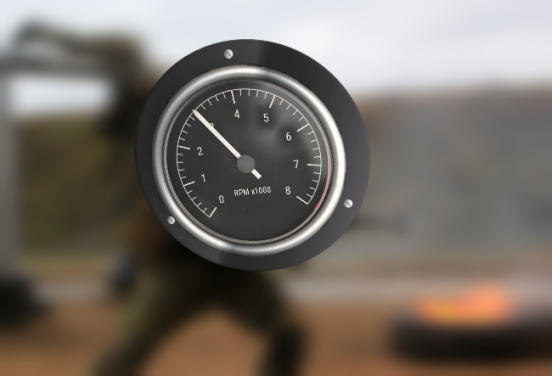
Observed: 3000 rpm
